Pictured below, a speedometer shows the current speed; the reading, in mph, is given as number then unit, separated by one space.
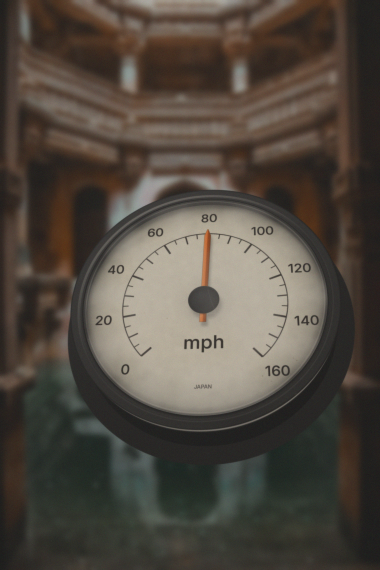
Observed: 80 mph
